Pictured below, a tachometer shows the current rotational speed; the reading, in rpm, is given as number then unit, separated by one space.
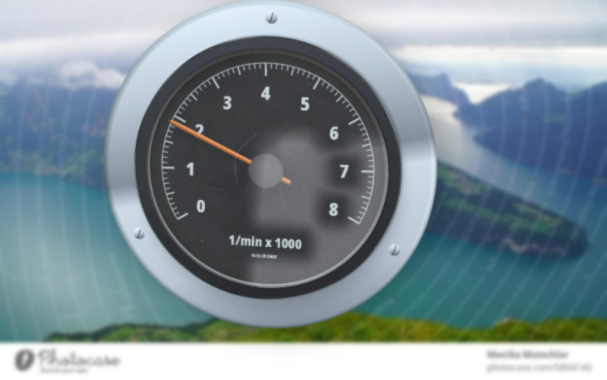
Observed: 1900 rpm
